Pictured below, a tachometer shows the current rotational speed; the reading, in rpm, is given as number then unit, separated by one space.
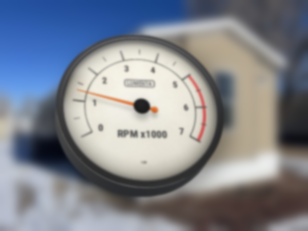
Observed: 1250 rpm
